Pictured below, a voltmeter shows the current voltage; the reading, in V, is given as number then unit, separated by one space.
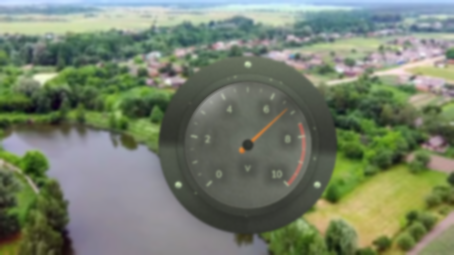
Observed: 6.75 V
